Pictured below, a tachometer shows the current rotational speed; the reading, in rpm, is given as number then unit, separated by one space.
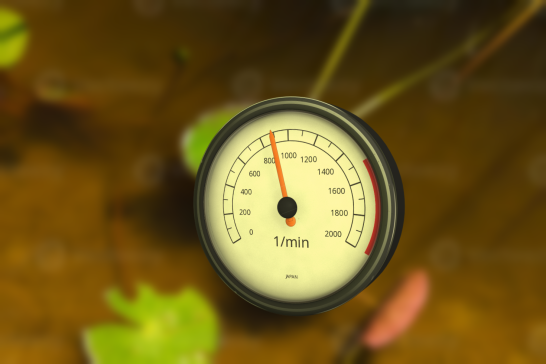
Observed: 900 rpm
